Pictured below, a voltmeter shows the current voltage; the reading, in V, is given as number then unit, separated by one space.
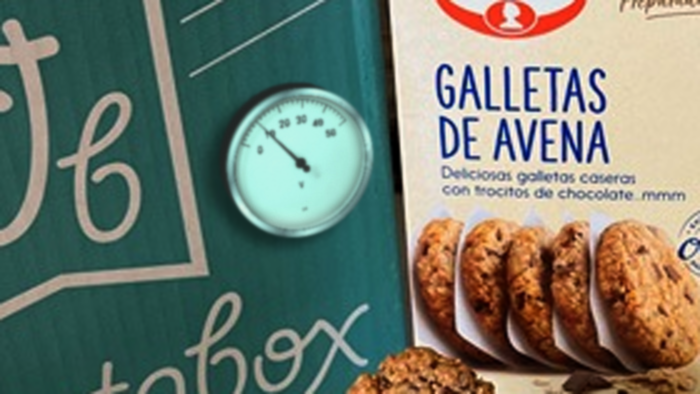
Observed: 10 V
